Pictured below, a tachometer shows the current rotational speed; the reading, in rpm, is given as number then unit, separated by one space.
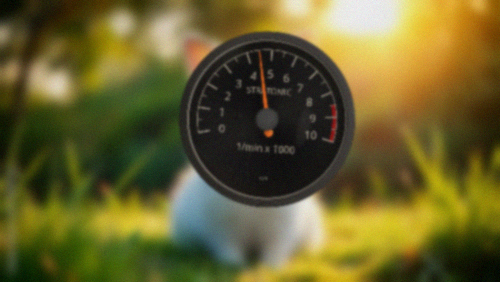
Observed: 4500 rpm
